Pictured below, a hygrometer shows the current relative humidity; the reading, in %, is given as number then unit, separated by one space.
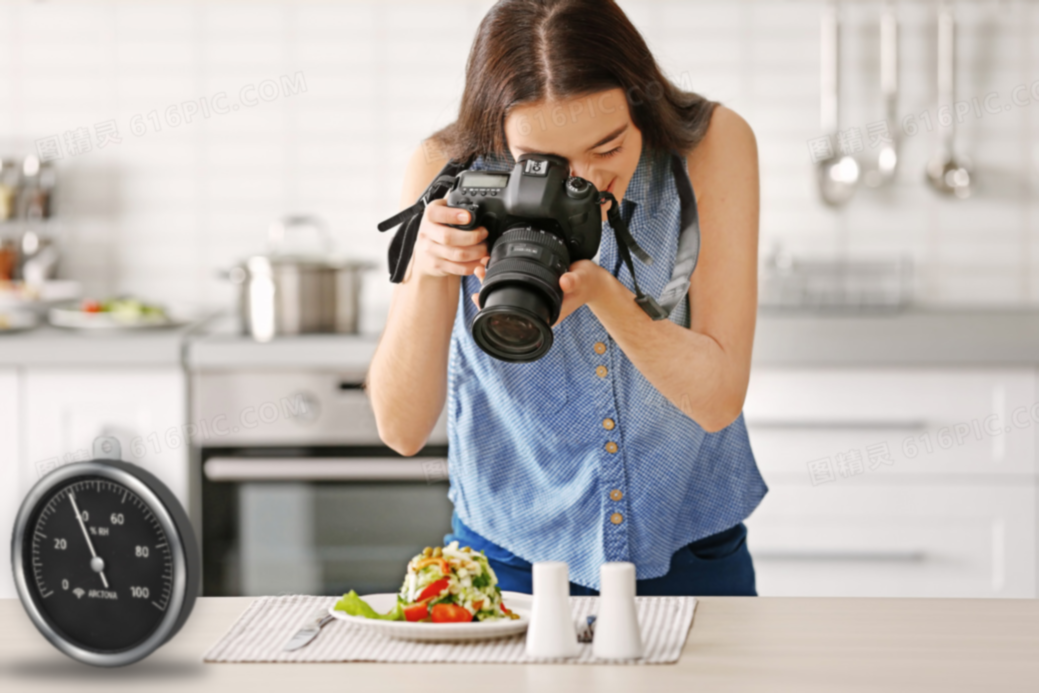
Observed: 40 %
